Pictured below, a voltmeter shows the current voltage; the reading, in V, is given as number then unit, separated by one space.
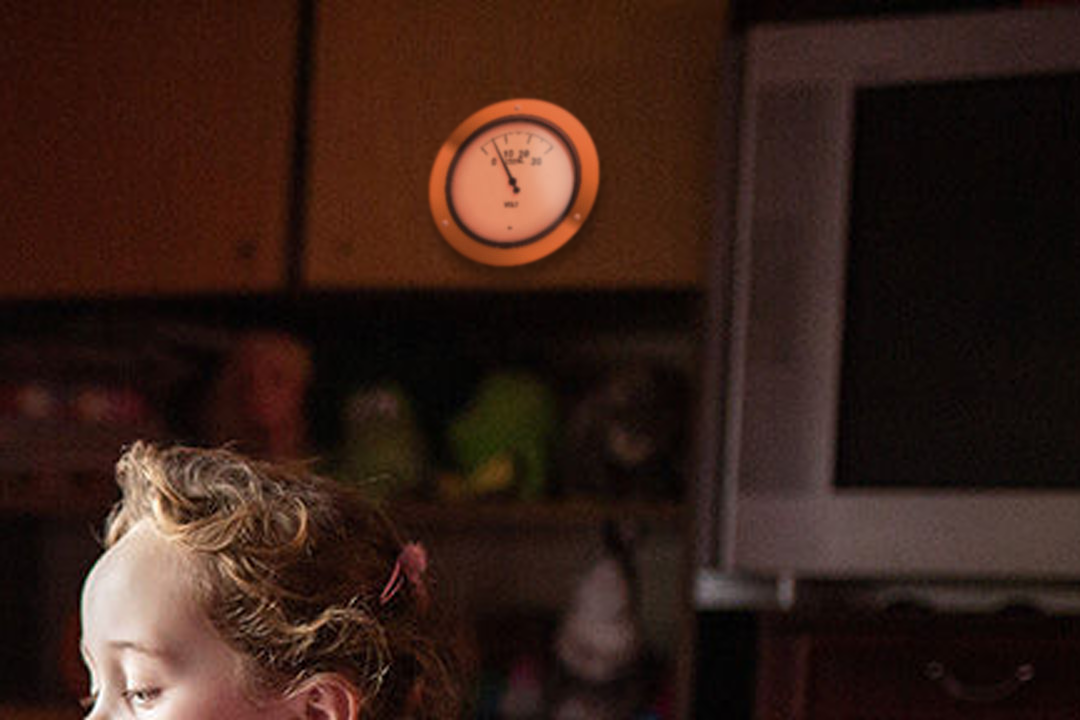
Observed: 5 V
